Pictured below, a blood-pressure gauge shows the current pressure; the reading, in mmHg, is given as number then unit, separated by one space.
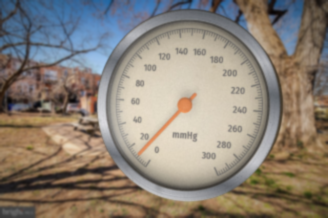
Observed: 10 mmHg
